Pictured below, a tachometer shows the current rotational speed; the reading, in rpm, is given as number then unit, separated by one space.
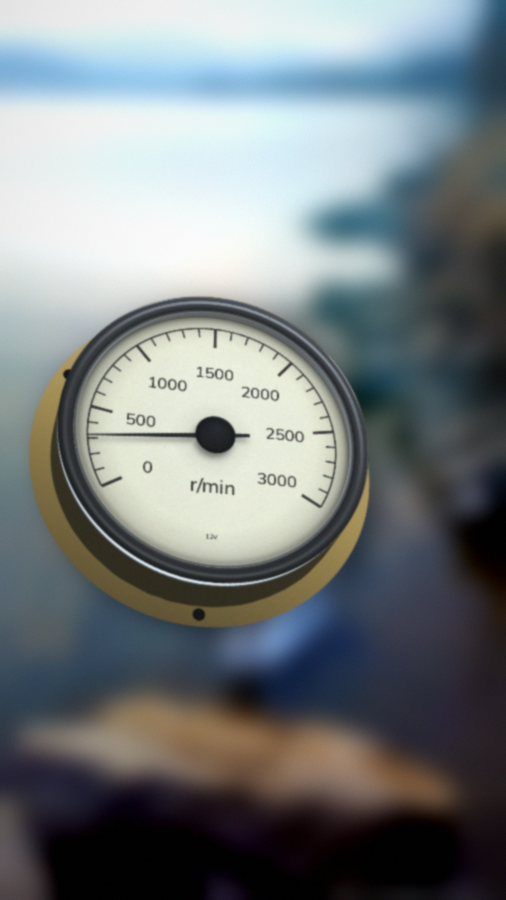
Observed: 300 rpm
